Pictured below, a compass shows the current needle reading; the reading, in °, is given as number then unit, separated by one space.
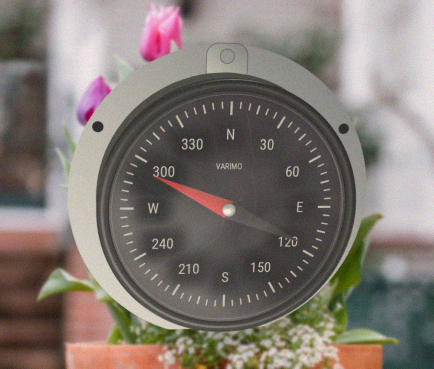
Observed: 295 °
